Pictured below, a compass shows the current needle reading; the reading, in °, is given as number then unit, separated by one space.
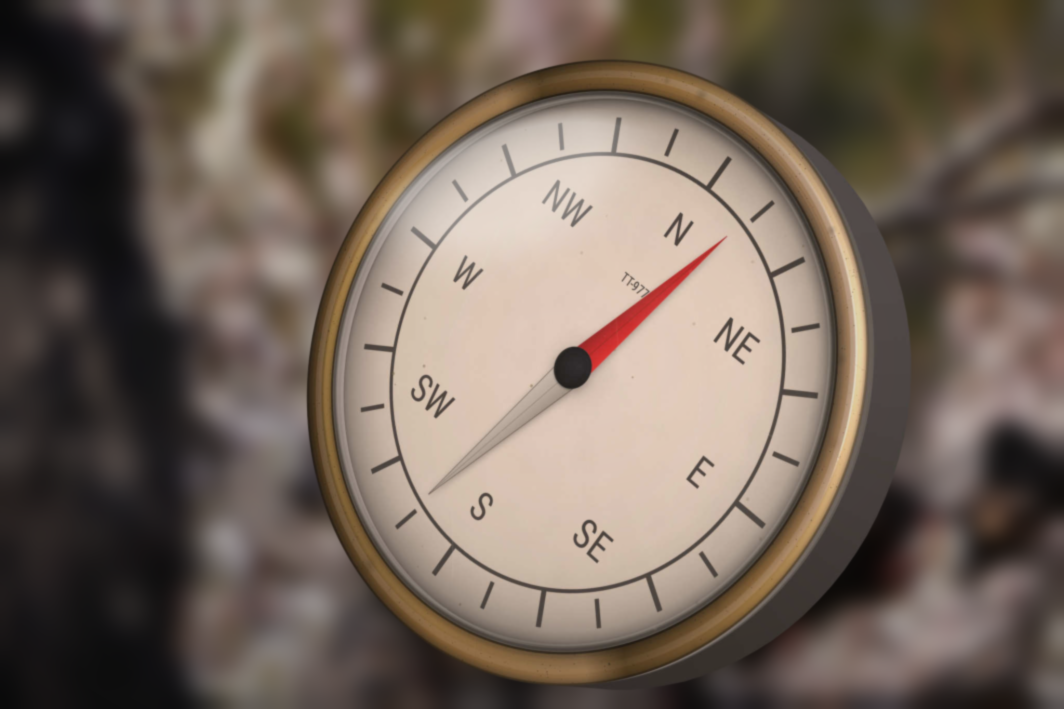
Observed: 15 °
